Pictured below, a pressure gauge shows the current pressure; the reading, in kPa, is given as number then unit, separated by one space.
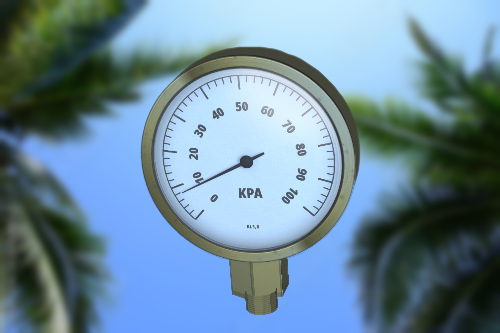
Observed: 8 kPa
